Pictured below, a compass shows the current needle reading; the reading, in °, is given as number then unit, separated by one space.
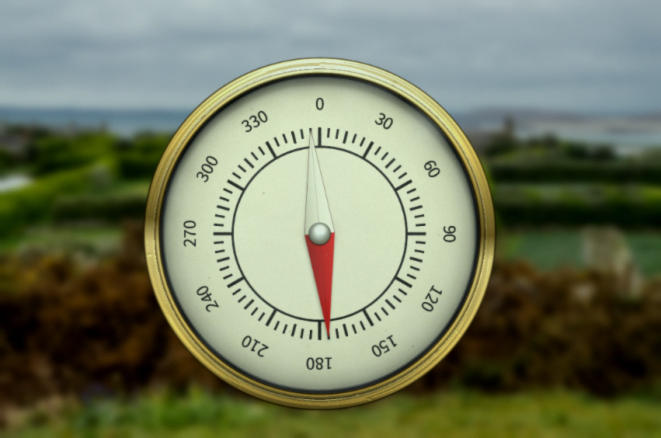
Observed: 175 °
